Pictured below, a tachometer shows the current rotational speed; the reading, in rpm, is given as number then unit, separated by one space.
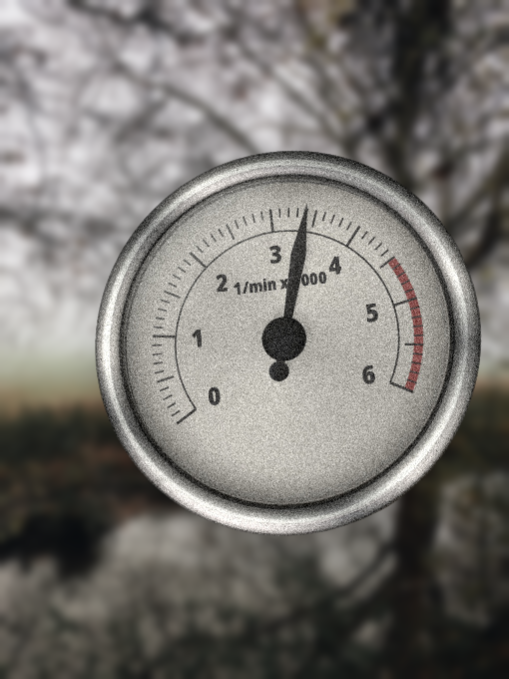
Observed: 3400 rpm
